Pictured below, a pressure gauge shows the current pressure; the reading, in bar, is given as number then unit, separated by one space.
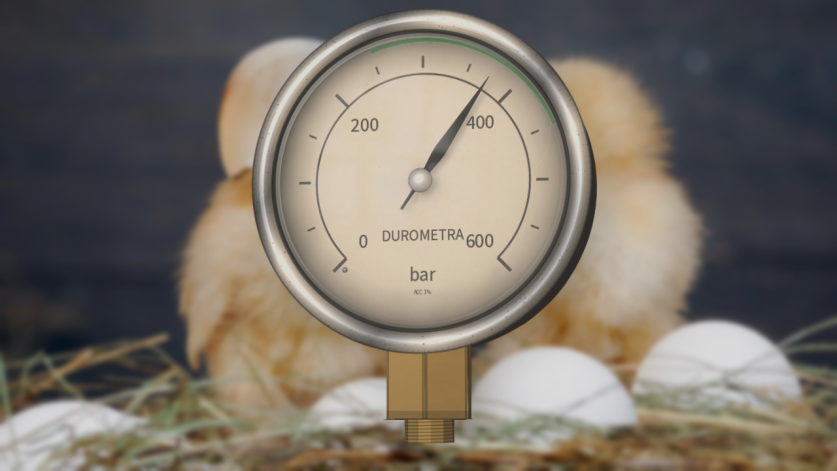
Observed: 375 bar
